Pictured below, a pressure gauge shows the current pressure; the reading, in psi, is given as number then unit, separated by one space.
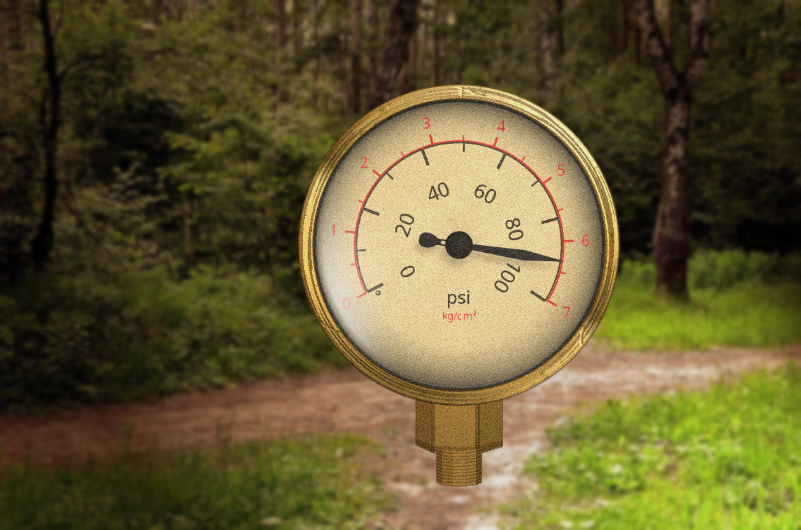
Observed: 90 psi
